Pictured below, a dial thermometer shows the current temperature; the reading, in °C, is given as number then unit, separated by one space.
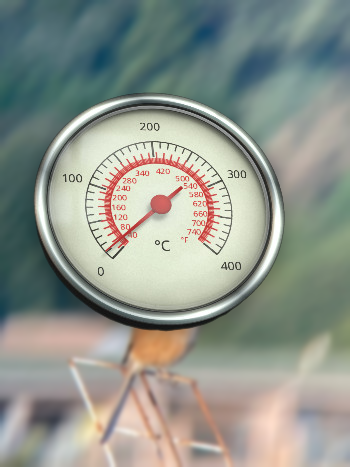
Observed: 10 °C
